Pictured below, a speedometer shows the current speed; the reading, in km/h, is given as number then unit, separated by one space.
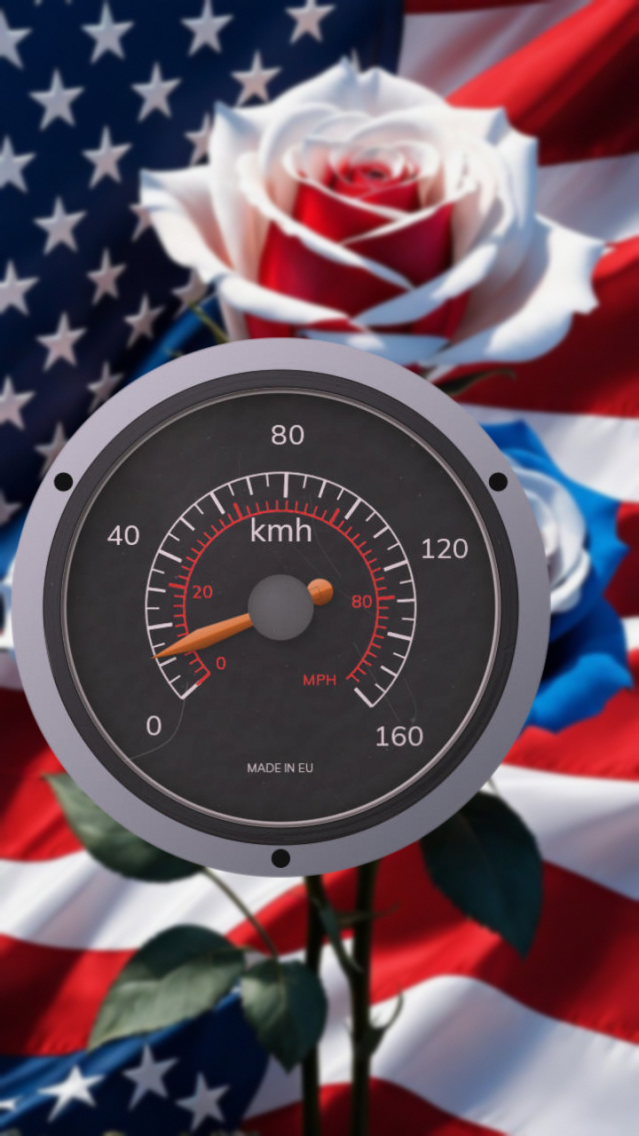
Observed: 12.5 km/h
